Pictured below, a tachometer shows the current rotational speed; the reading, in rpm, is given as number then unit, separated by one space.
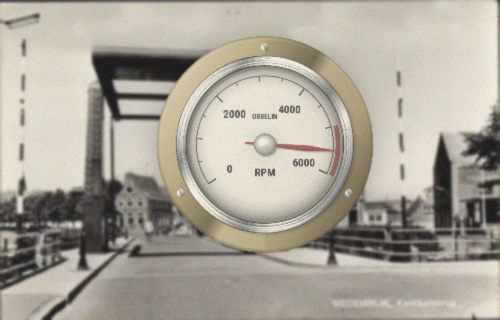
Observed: 5500 rpm
